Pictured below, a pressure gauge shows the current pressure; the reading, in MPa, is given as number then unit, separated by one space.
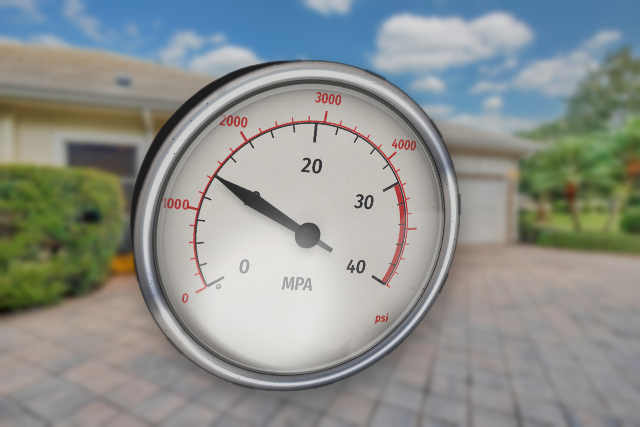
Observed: 10 MPa
